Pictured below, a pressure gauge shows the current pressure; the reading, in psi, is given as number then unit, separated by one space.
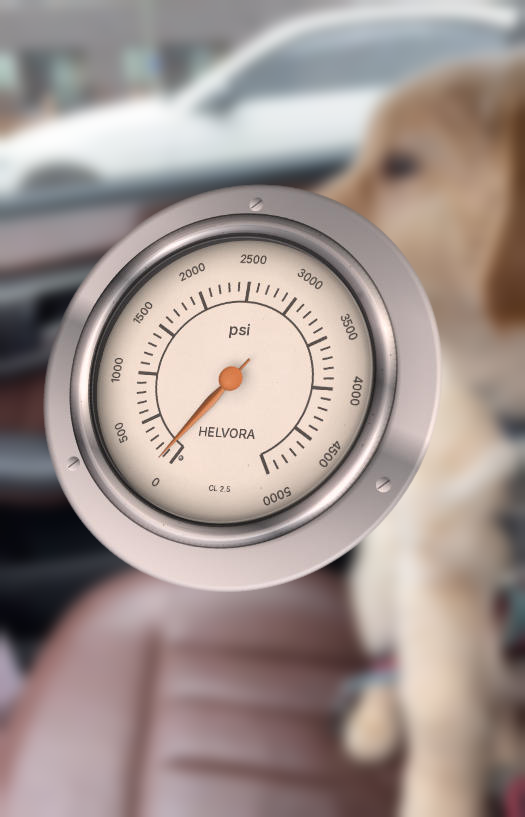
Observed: 100 psi
